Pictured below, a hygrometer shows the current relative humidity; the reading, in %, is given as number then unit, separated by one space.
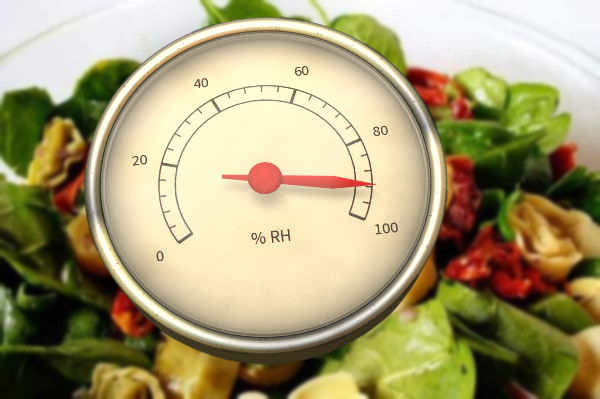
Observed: 92 %
